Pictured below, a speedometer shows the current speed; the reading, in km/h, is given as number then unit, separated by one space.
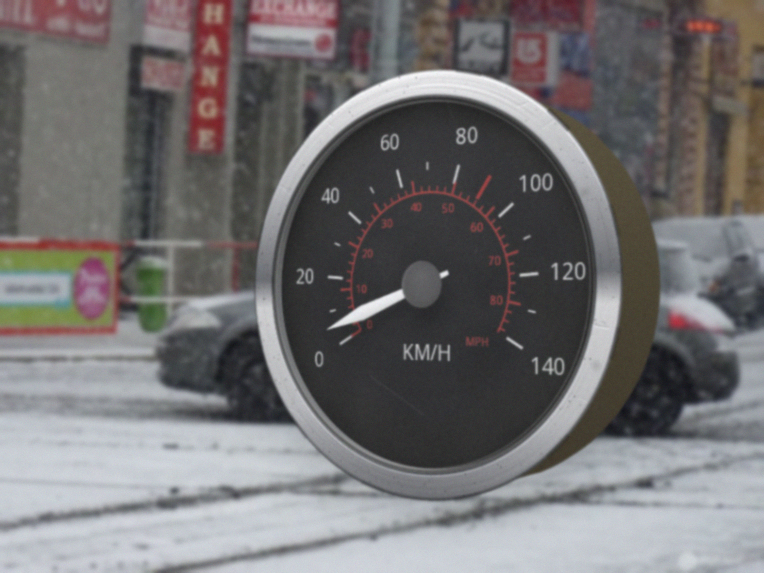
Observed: 5 km/h
